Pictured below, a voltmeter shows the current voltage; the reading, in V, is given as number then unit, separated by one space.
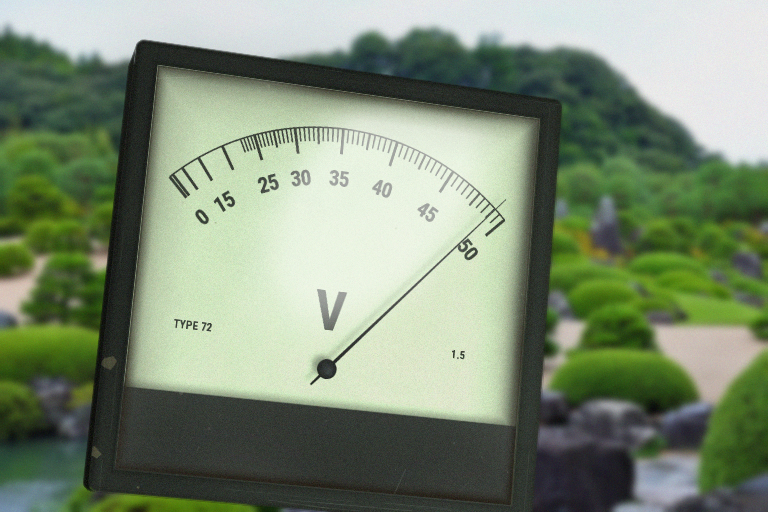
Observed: 49 V
